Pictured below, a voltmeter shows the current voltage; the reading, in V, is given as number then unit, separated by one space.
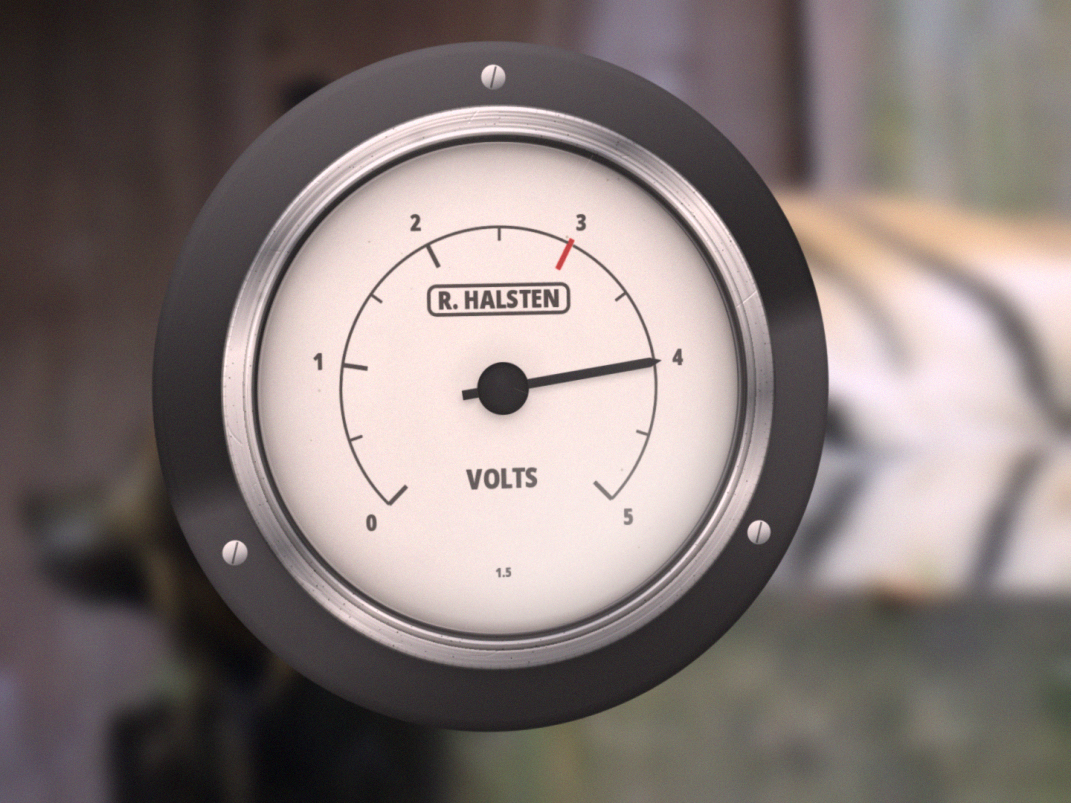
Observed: 4 V
